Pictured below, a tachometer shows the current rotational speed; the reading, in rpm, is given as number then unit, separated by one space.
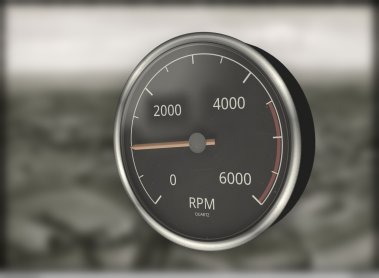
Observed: 1000 rpm
